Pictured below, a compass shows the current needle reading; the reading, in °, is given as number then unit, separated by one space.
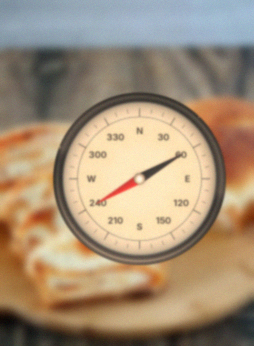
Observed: 240 °
